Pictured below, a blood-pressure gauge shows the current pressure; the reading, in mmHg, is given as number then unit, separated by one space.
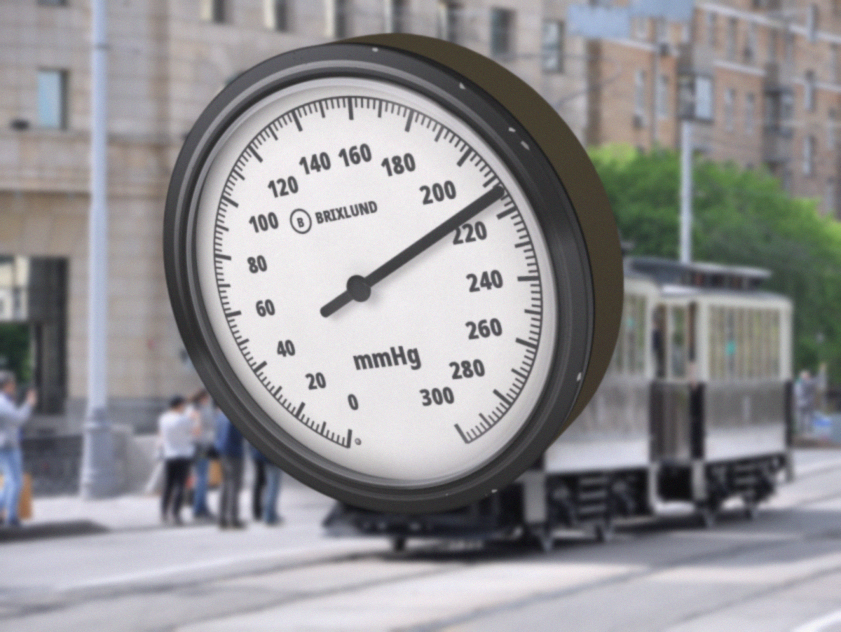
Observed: 214 mmHg
